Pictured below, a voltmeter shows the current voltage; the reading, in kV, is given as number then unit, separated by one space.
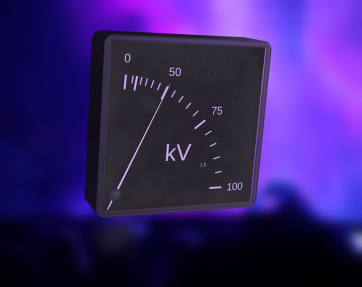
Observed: 50 kV
